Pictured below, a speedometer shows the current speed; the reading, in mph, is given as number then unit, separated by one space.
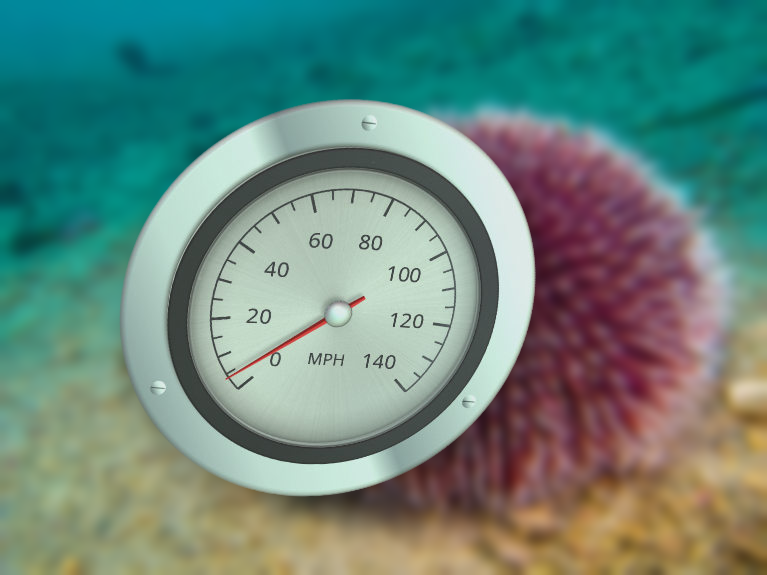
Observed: 5 mph
